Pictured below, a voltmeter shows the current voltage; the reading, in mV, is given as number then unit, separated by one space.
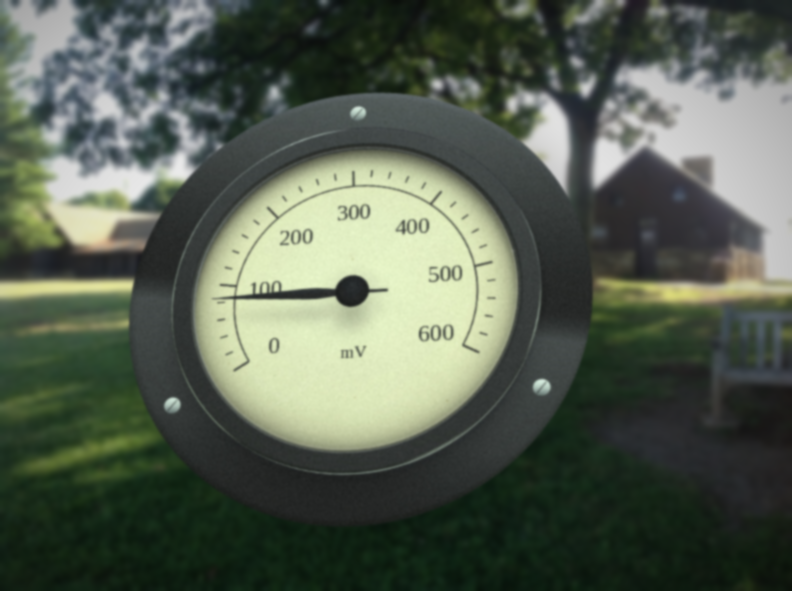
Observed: 80 mV
